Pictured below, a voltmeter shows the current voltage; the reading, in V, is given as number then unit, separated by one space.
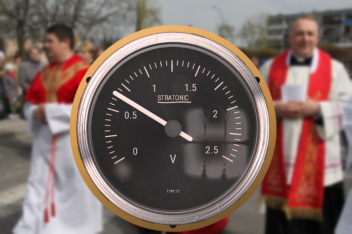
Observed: 0.65 V
